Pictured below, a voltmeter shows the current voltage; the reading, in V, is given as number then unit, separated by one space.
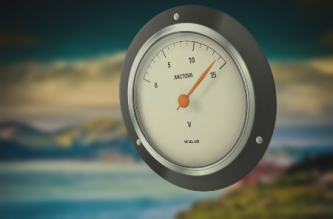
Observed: 14 V
